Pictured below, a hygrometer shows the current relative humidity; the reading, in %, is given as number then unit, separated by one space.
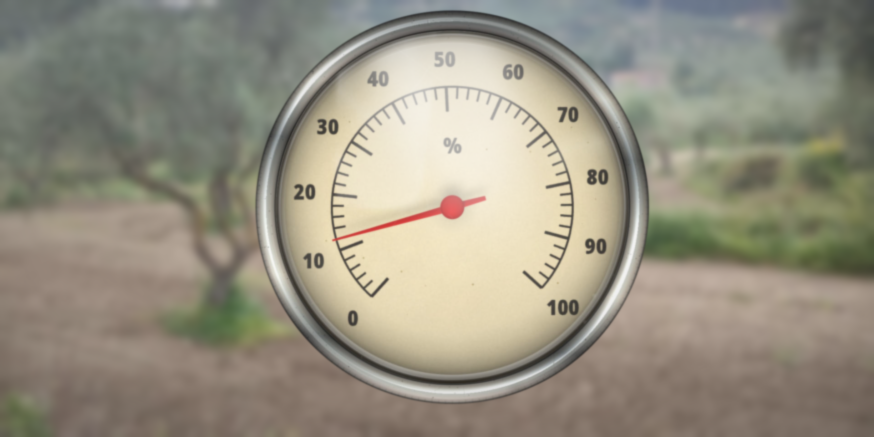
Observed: 12 %
